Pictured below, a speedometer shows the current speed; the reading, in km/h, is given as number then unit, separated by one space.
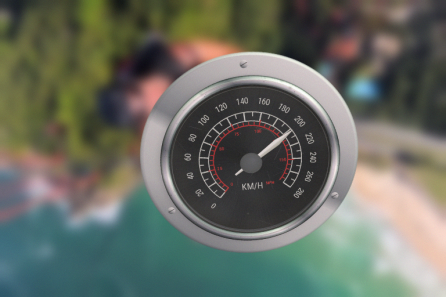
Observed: 200 km/h
